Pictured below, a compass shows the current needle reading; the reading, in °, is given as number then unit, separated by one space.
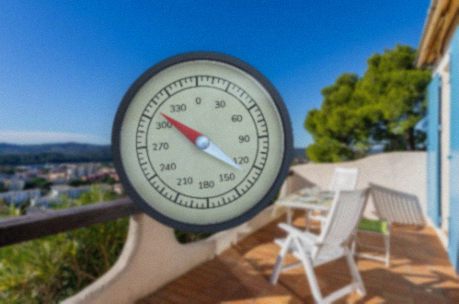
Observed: 310 °
